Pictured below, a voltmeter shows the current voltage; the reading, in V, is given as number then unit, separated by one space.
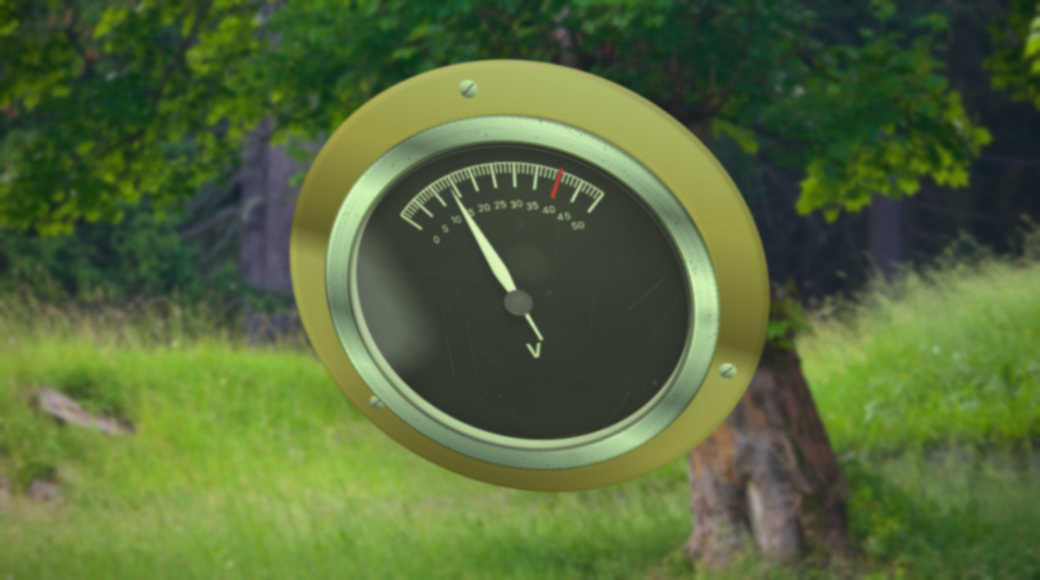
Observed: 15 V
